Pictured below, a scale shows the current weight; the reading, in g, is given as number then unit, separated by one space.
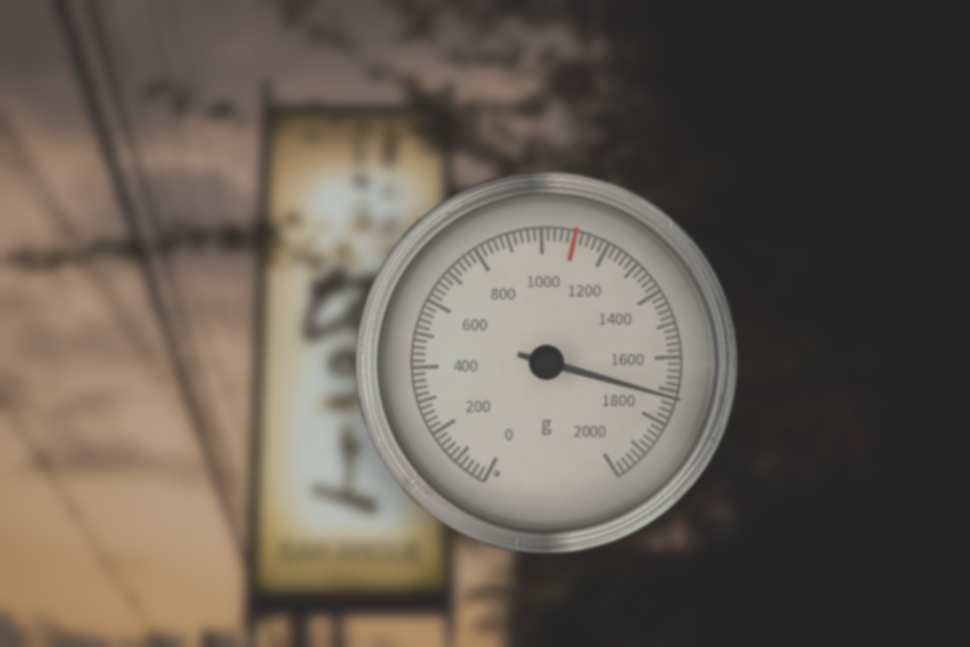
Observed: 1720 g
